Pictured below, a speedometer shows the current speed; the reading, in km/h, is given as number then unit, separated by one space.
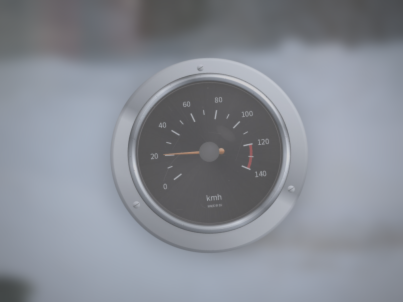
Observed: 20 km/h
